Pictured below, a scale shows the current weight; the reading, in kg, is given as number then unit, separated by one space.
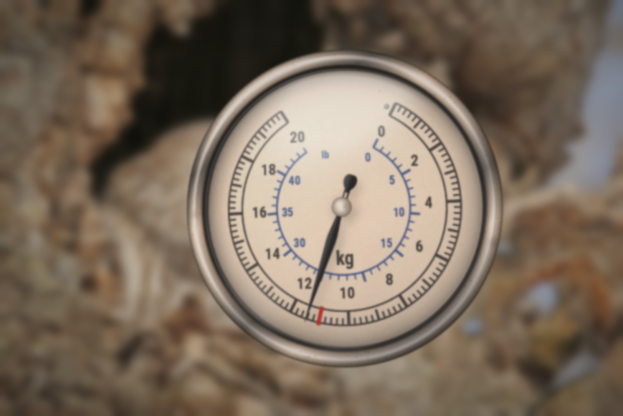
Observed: 11.4 kg
